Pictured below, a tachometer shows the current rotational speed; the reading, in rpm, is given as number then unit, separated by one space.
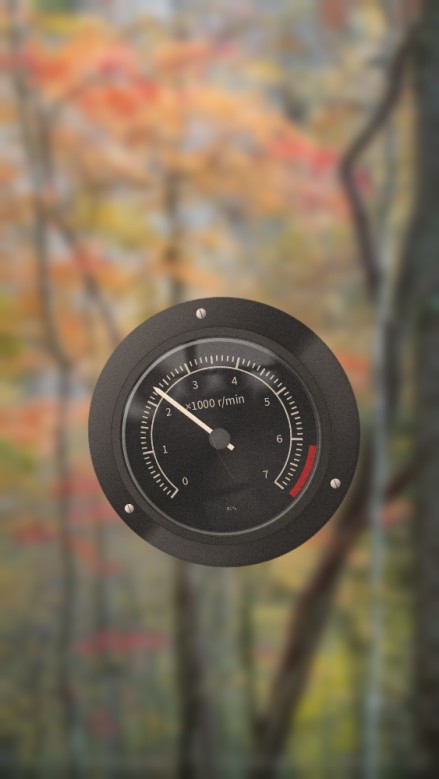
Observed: 2300 rpm
